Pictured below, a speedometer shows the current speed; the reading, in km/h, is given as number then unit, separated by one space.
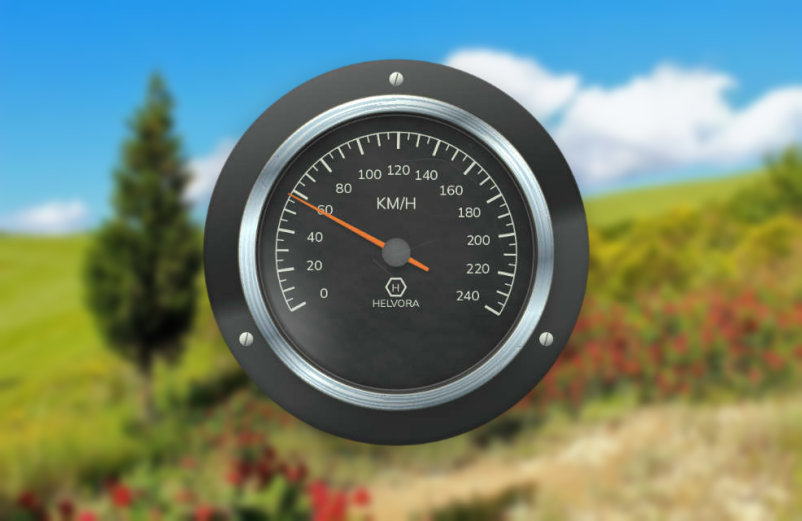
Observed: 57.5 km/h
